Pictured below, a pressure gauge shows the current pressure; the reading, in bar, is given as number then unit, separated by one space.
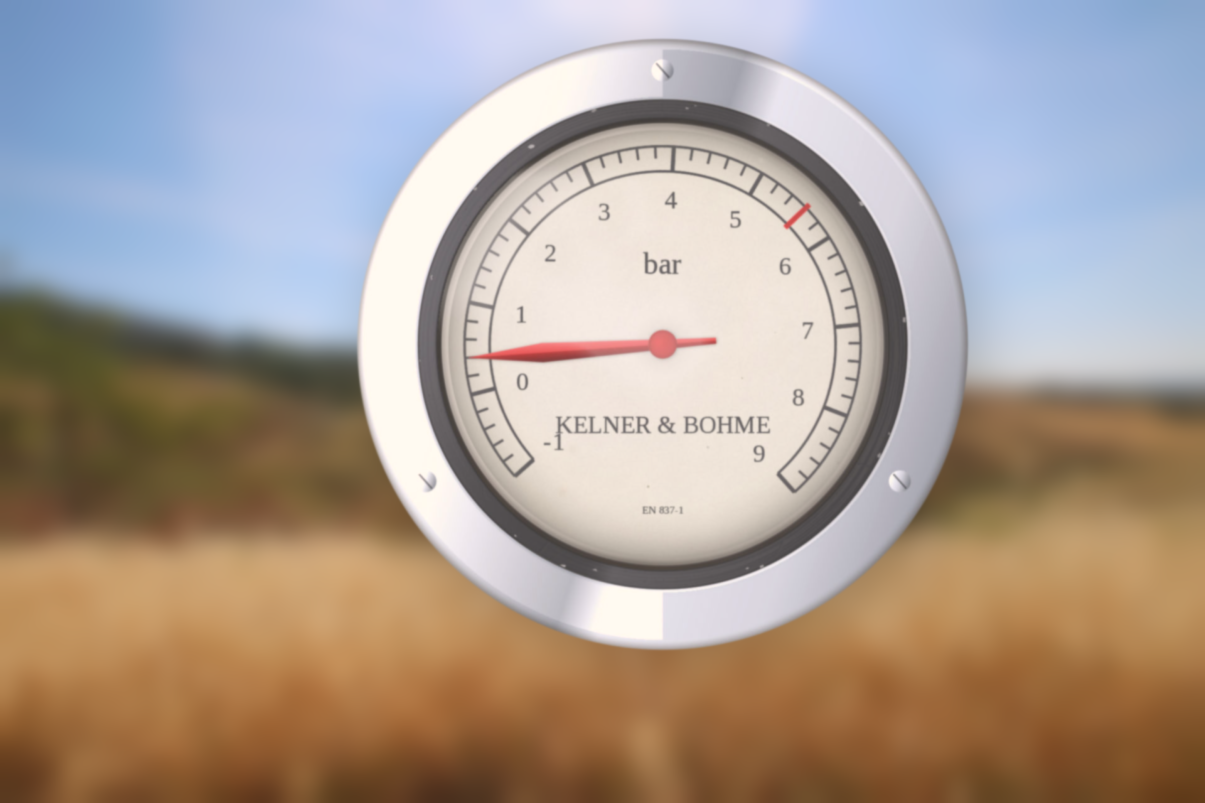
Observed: 0.4 bar
